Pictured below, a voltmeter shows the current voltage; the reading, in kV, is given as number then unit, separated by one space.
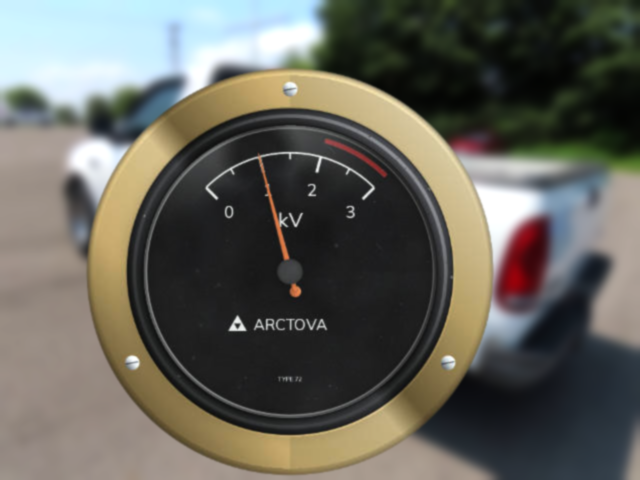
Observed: 1 kV
